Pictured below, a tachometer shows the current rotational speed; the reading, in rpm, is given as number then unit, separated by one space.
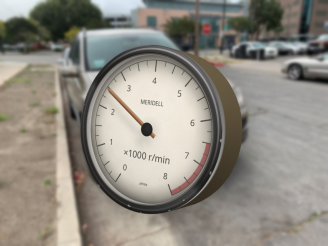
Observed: 2500 rpm
